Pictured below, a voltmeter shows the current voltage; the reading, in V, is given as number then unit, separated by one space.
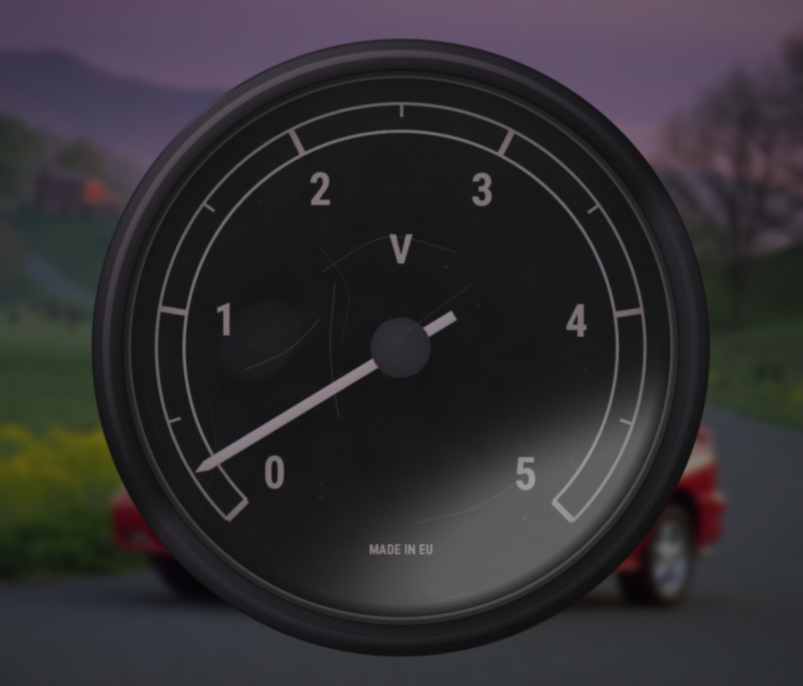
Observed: 0.25 V
